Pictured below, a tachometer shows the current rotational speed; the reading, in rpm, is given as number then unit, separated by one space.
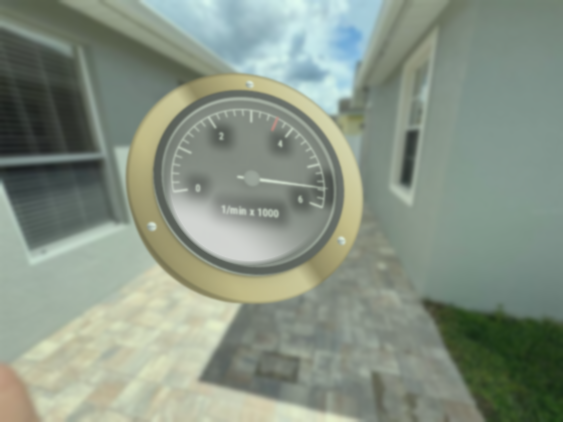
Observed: 5600 rpm
